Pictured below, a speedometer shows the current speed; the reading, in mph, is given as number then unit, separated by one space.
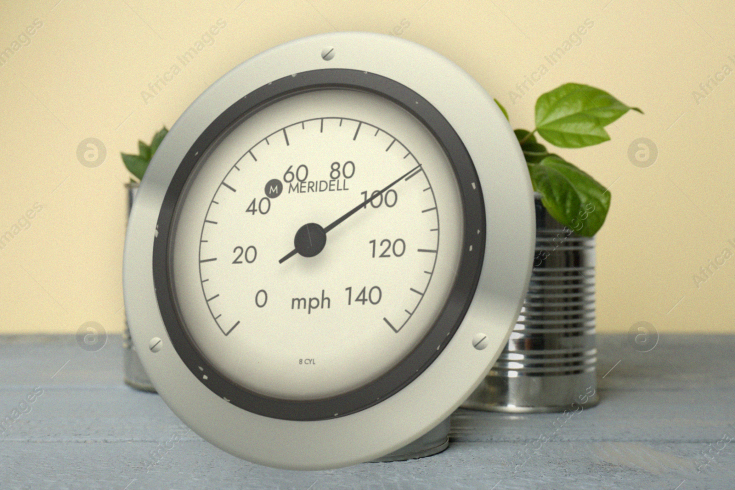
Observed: 100 mph
